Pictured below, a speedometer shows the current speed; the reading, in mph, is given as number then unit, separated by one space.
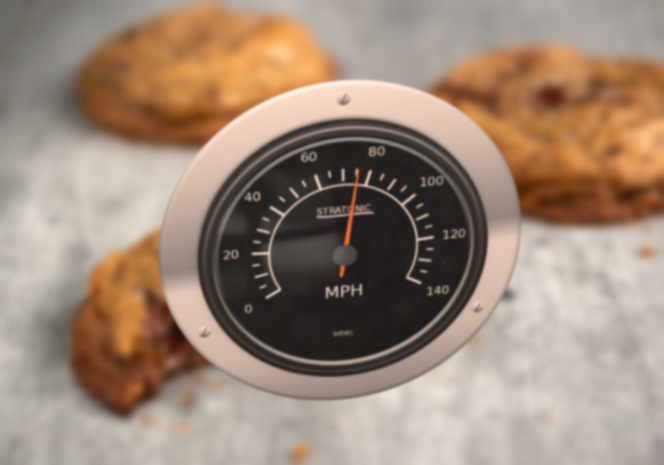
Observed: 75 mph
